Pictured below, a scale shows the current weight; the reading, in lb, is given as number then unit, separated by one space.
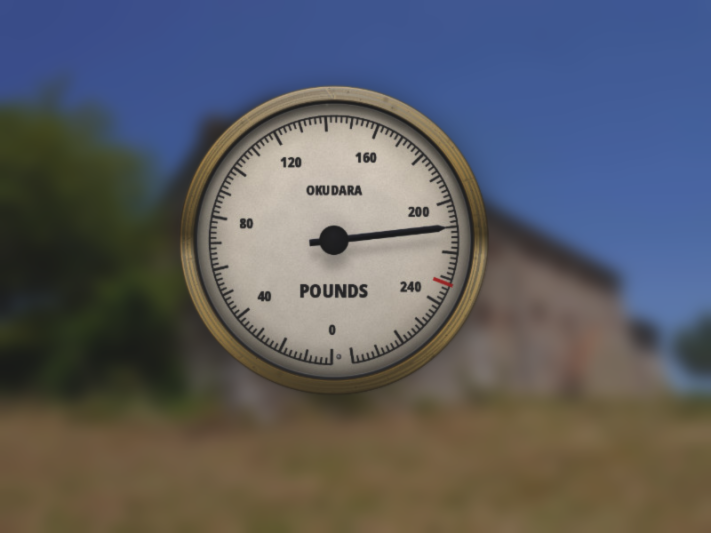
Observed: 210 lb
